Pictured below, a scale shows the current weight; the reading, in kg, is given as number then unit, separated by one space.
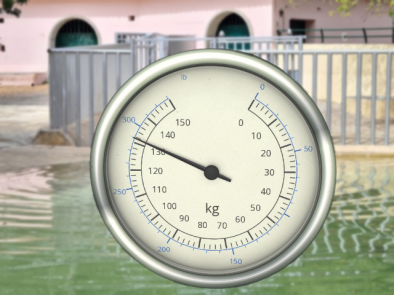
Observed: 132 kg
